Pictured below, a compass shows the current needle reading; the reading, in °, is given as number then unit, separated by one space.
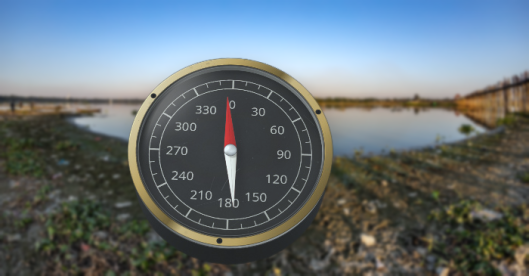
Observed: 355 °
